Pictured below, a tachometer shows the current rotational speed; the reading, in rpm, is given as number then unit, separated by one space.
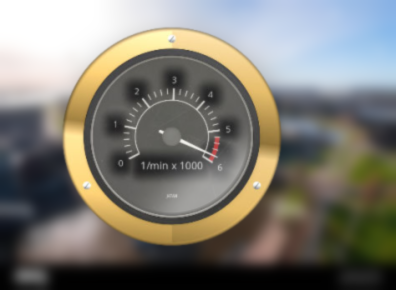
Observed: 5800 rpm
